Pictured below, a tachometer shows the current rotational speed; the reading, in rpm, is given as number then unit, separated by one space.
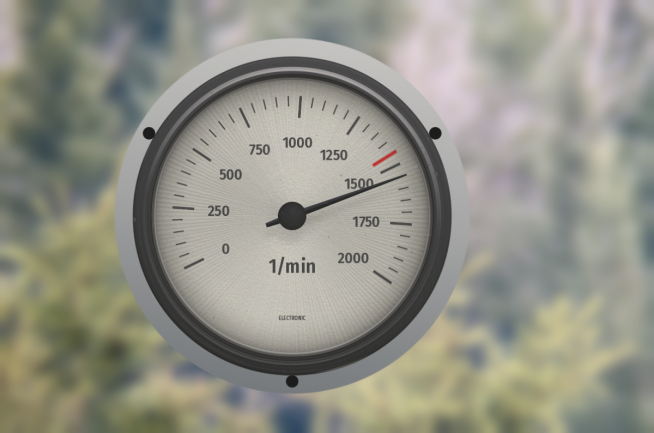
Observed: 1550 rpm
